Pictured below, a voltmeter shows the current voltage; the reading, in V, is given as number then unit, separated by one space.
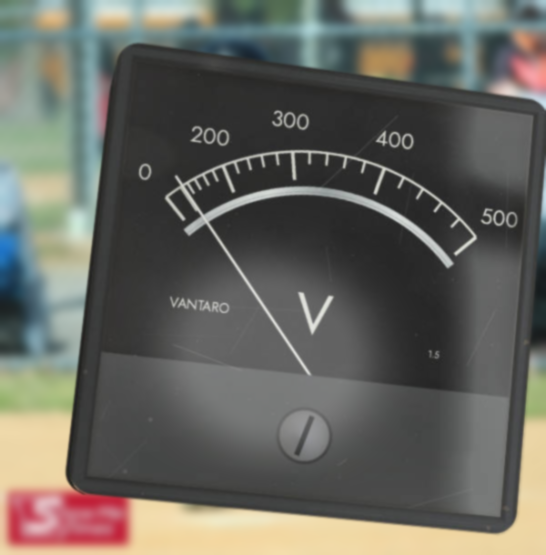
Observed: 100 V
